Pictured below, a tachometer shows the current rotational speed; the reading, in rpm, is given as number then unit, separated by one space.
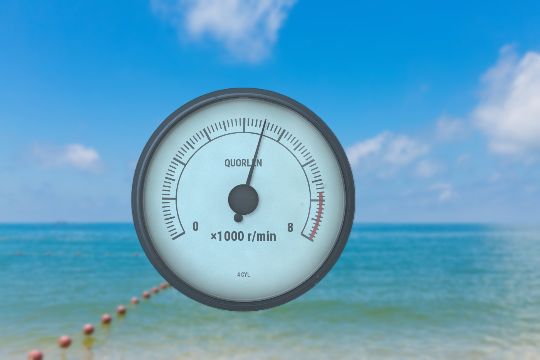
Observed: 4500 rpm
